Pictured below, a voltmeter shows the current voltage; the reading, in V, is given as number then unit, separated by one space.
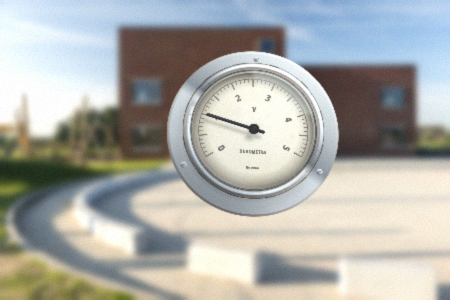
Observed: 1 V
